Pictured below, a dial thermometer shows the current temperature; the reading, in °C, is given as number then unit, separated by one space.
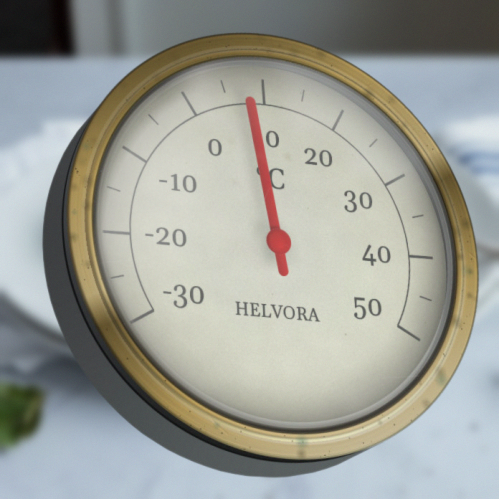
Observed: 7.5 °C
